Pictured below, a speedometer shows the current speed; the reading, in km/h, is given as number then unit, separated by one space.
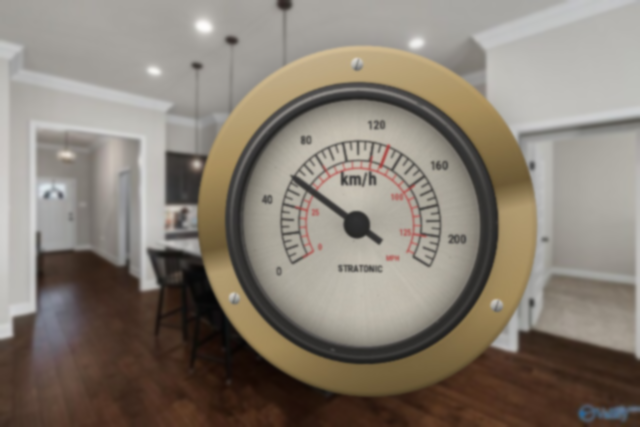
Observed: 60 km/h
